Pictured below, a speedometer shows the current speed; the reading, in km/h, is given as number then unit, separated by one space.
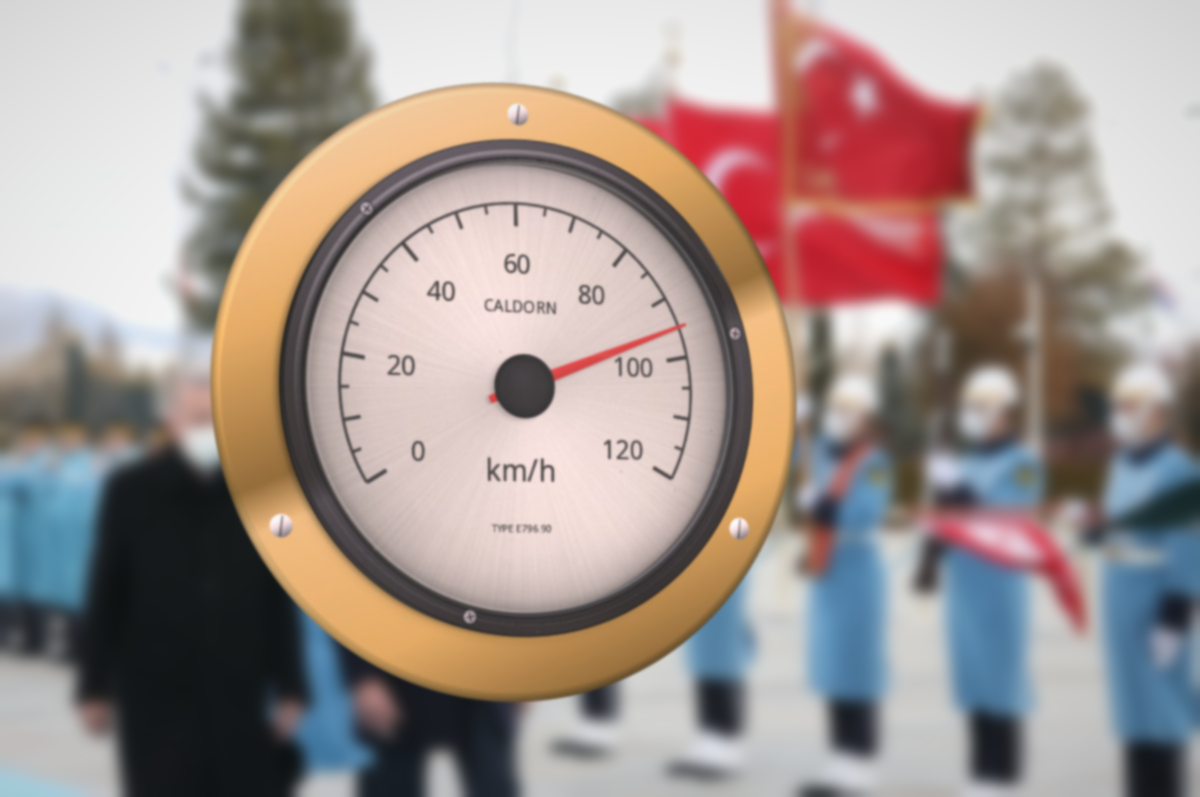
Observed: 95 km/h
